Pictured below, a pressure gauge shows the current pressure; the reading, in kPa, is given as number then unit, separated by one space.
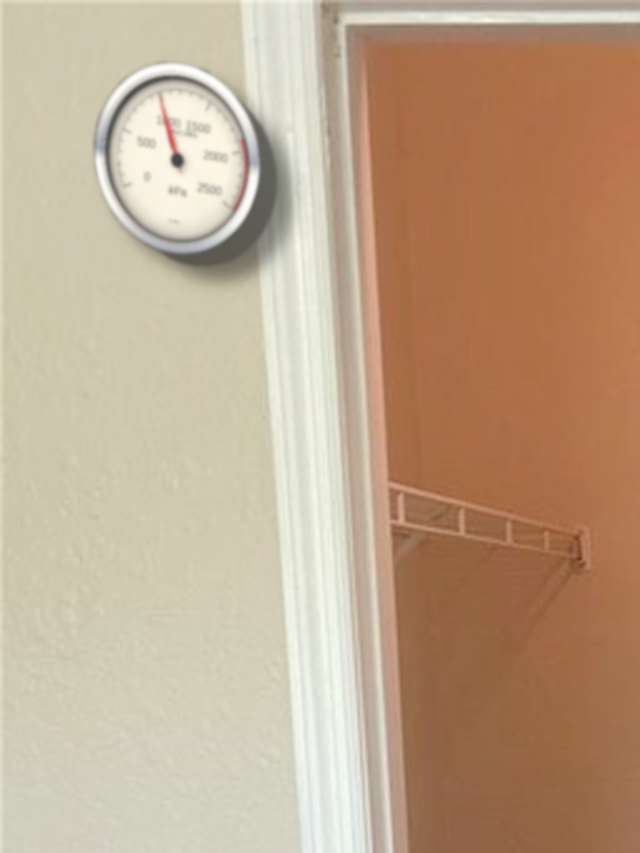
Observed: 1000 kPa
